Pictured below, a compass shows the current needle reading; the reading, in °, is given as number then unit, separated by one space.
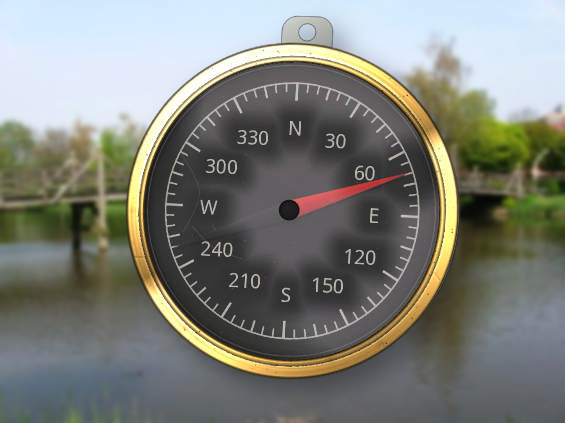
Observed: 70 °
